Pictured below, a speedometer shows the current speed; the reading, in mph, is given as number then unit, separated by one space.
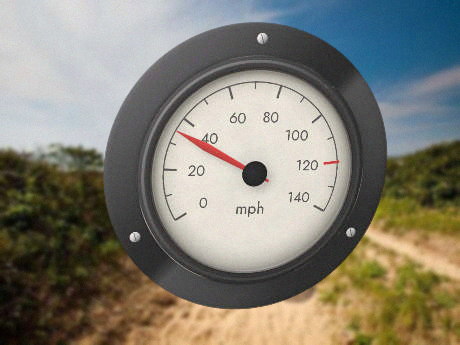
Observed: 35 mph
